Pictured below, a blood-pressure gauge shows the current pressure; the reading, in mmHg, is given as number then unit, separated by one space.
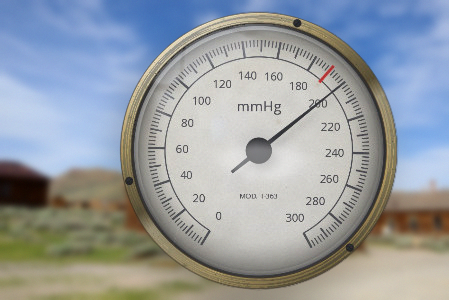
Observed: 200 mmHg
